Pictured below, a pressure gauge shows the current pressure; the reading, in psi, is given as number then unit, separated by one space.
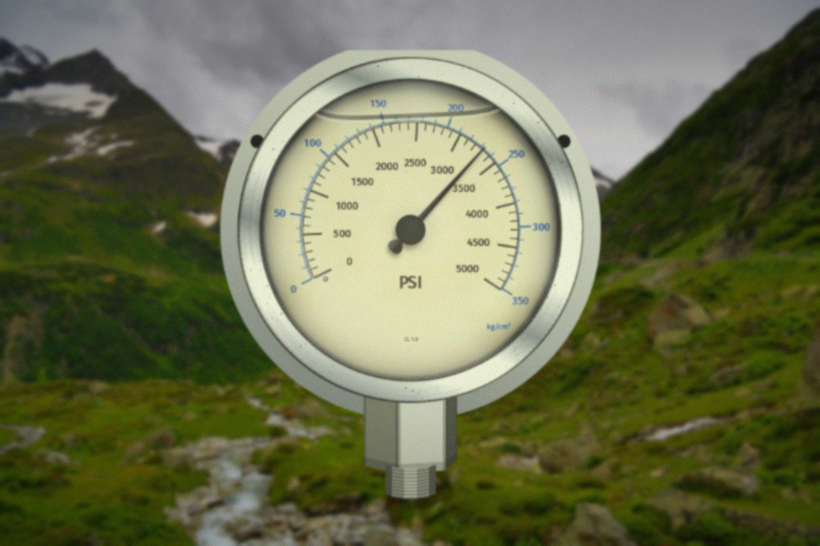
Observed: 3300 psi
